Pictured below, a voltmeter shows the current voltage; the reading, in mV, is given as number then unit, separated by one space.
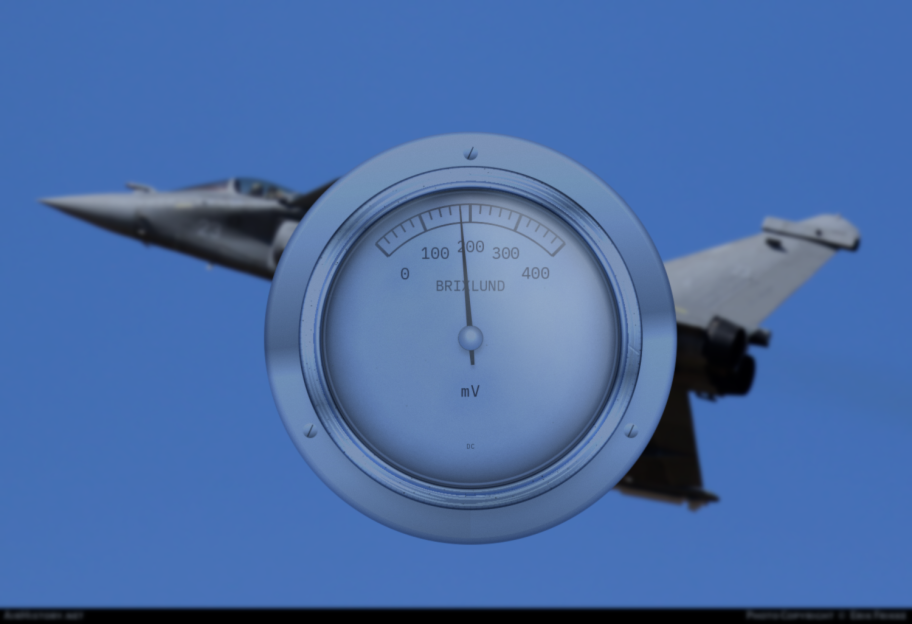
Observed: 180 mV
